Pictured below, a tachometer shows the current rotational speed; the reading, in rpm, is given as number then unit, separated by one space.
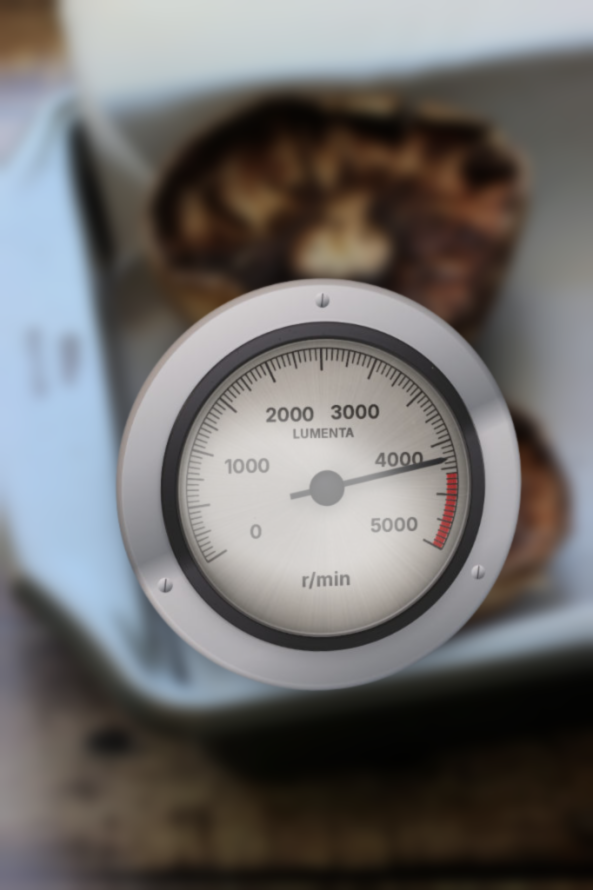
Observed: 4150 rpm
